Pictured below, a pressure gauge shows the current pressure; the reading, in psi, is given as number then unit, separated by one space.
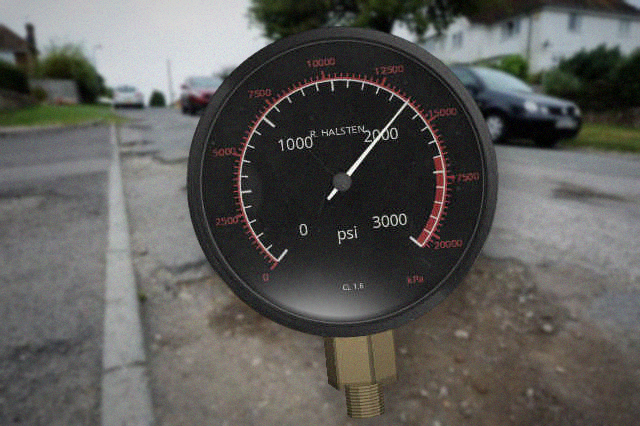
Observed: 2000 psi
